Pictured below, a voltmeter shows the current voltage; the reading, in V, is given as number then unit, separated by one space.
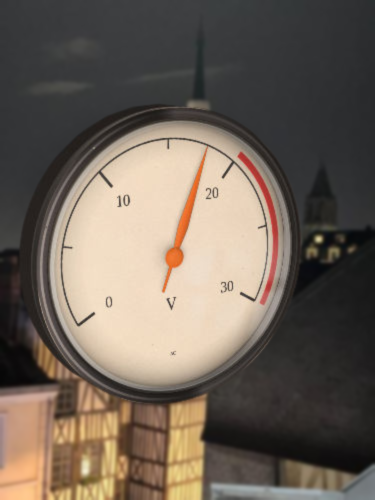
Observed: 17.5 V
